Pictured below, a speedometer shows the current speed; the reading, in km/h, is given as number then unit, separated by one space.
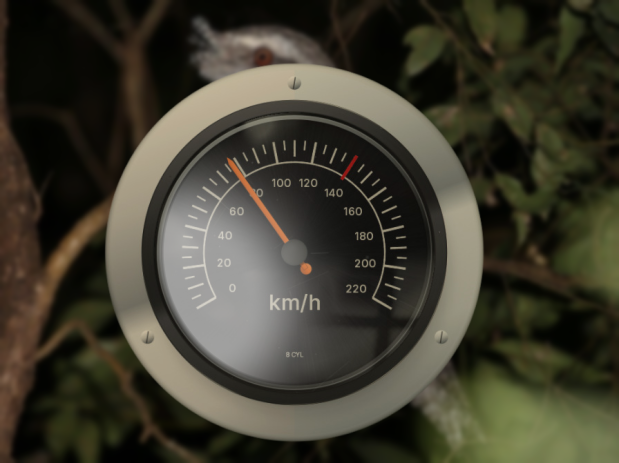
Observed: 77.5 km/h
